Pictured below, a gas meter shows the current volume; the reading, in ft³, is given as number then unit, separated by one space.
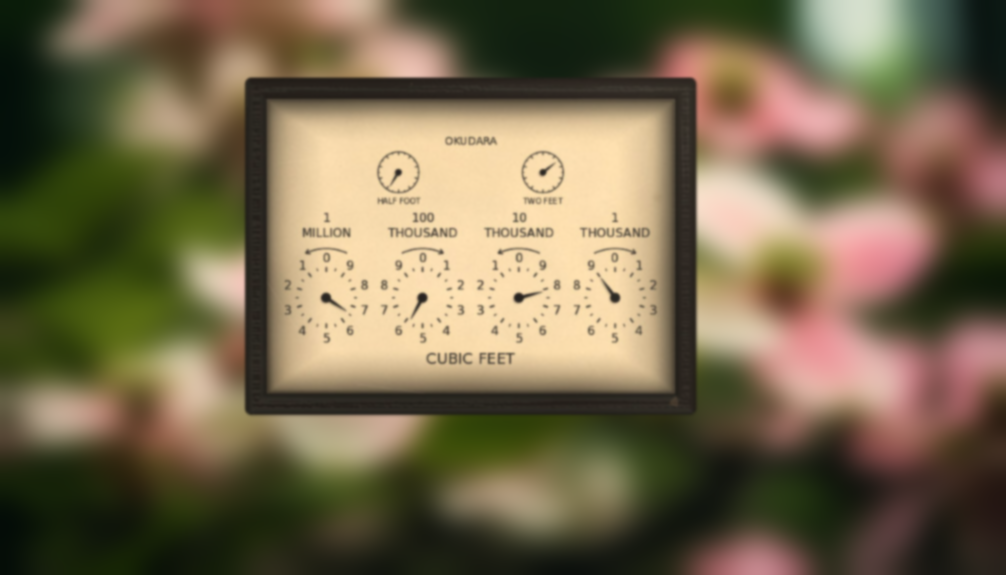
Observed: 657900 ft³
